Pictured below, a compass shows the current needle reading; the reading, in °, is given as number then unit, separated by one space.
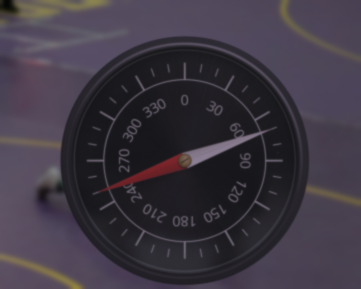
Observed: 250 °
